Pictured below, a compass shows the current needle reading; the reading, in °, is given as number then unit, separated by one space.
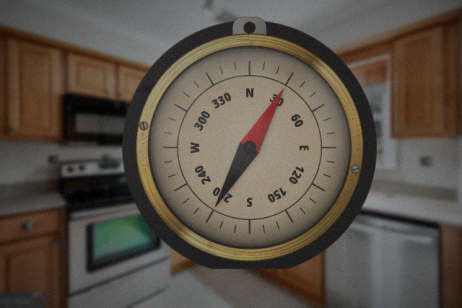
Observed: 30 °
